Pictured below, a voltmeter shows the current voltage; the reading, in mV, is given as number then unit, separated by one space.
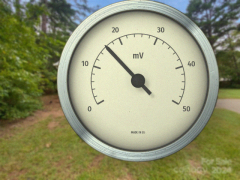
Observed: 16 mV
